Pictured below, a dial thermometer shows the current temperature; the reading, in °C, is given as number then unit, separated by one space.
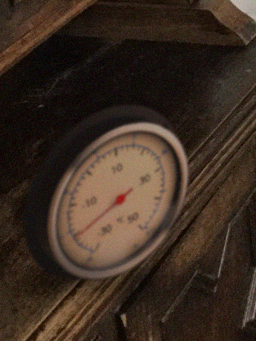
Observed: -20 °C
